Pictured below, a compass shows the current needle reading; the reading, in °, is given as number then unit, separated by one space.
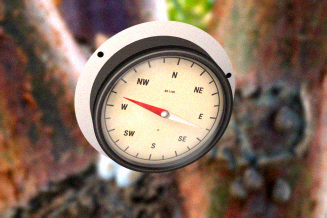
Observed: 285 °
